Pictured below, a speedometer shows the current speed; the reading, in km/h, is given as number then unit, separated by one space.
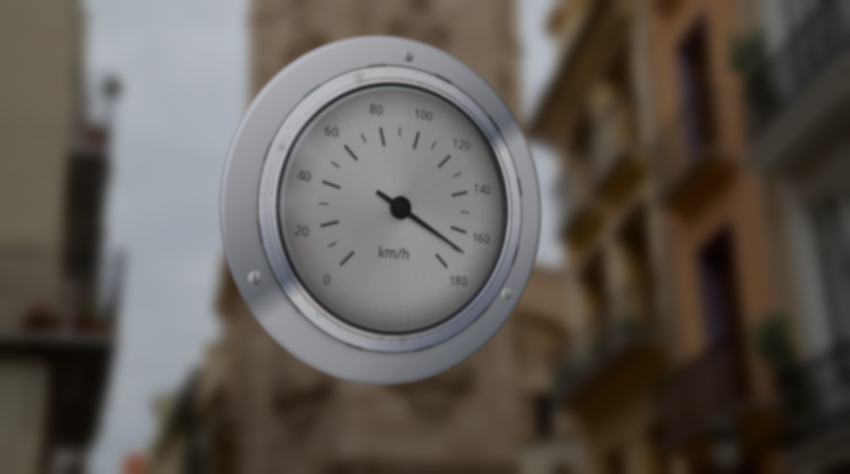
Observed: 170 km/h
